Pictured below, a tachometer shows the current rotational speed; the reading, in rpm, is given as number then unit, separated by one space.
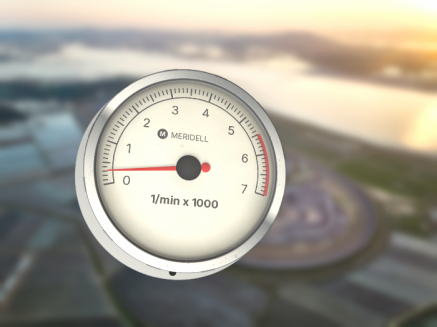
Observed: 300 rpm
